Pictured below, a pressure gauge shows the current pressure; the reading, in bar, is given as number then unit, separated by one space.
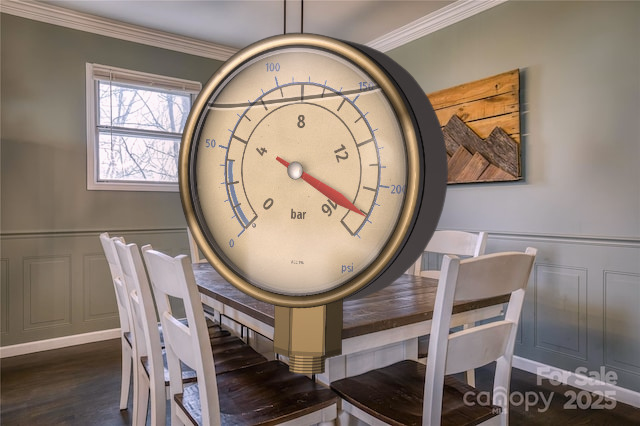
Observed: 15 bar
